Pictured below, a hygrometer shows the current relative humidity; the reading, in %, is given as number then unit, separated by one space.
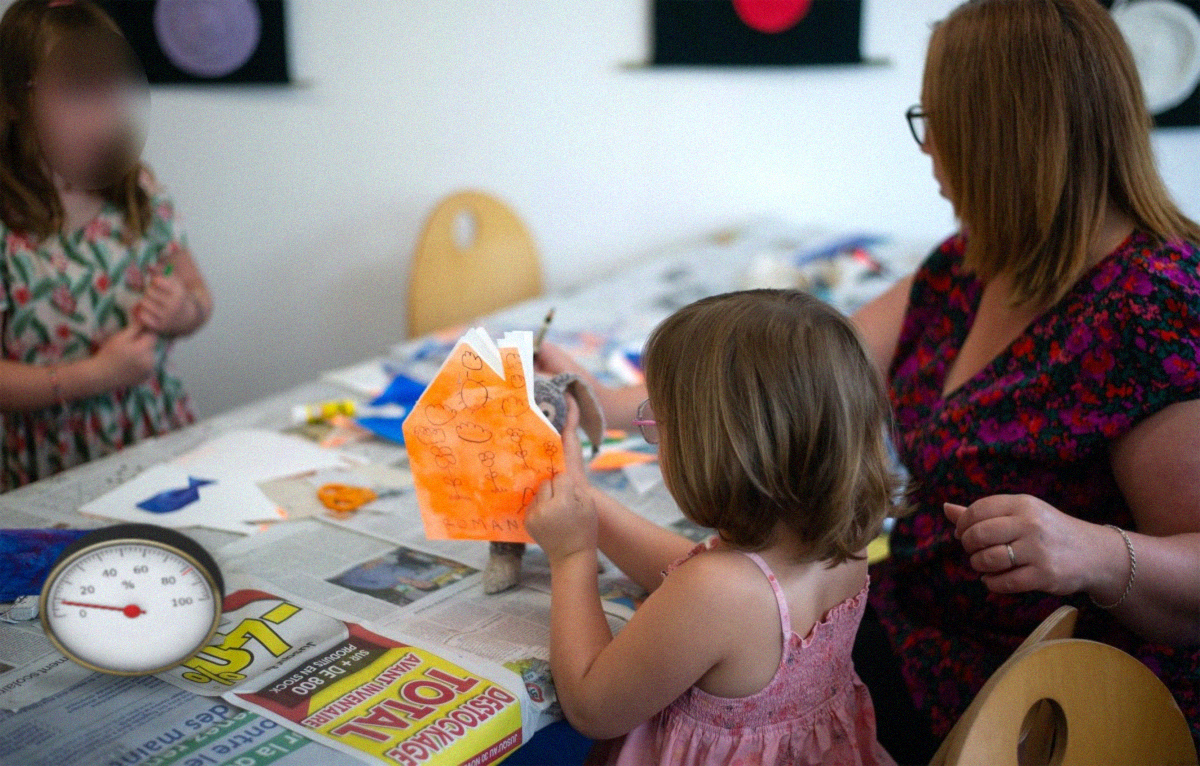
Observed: 10 %
